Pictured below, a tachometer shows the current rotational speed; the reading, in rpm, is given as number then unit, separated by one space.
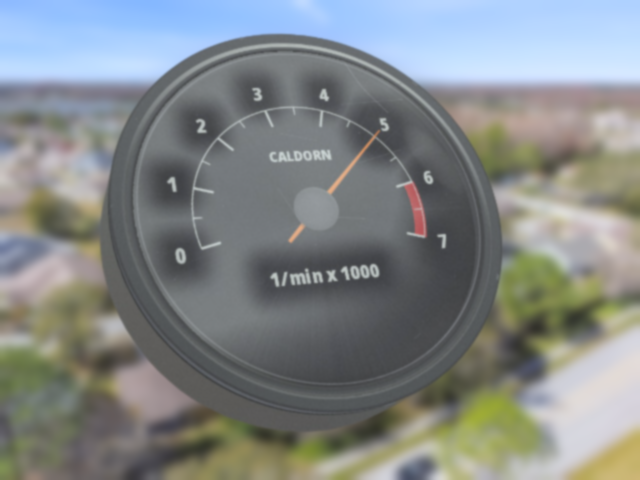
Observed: 5000 rpm
